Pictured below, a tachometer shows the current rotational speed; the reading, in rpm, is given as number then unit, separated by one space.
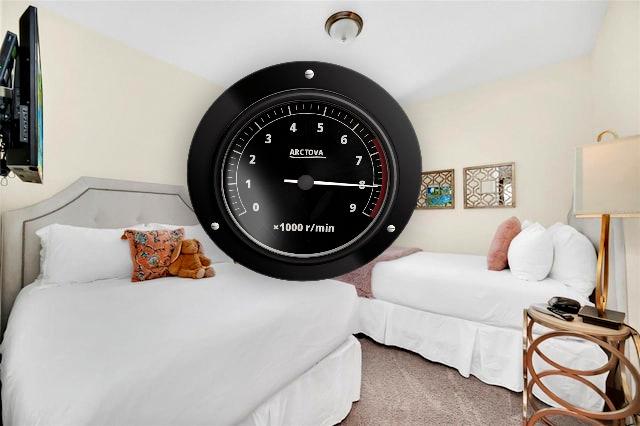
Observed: 8000 rpm
